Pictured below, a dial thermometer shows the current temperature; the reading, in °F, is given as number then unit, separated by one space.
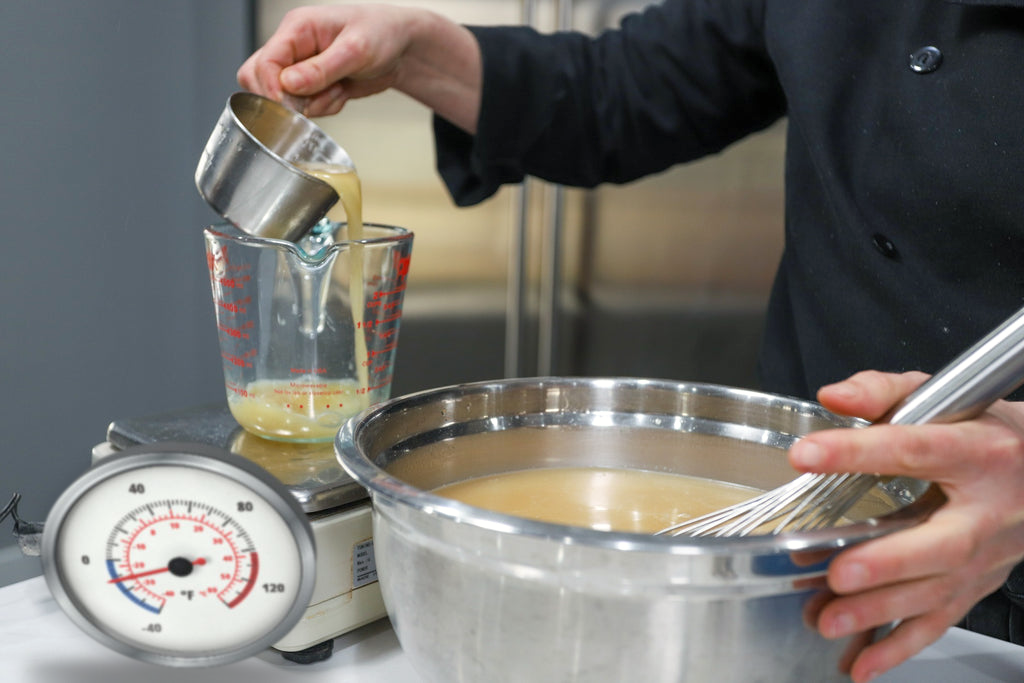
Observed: -10 °F
